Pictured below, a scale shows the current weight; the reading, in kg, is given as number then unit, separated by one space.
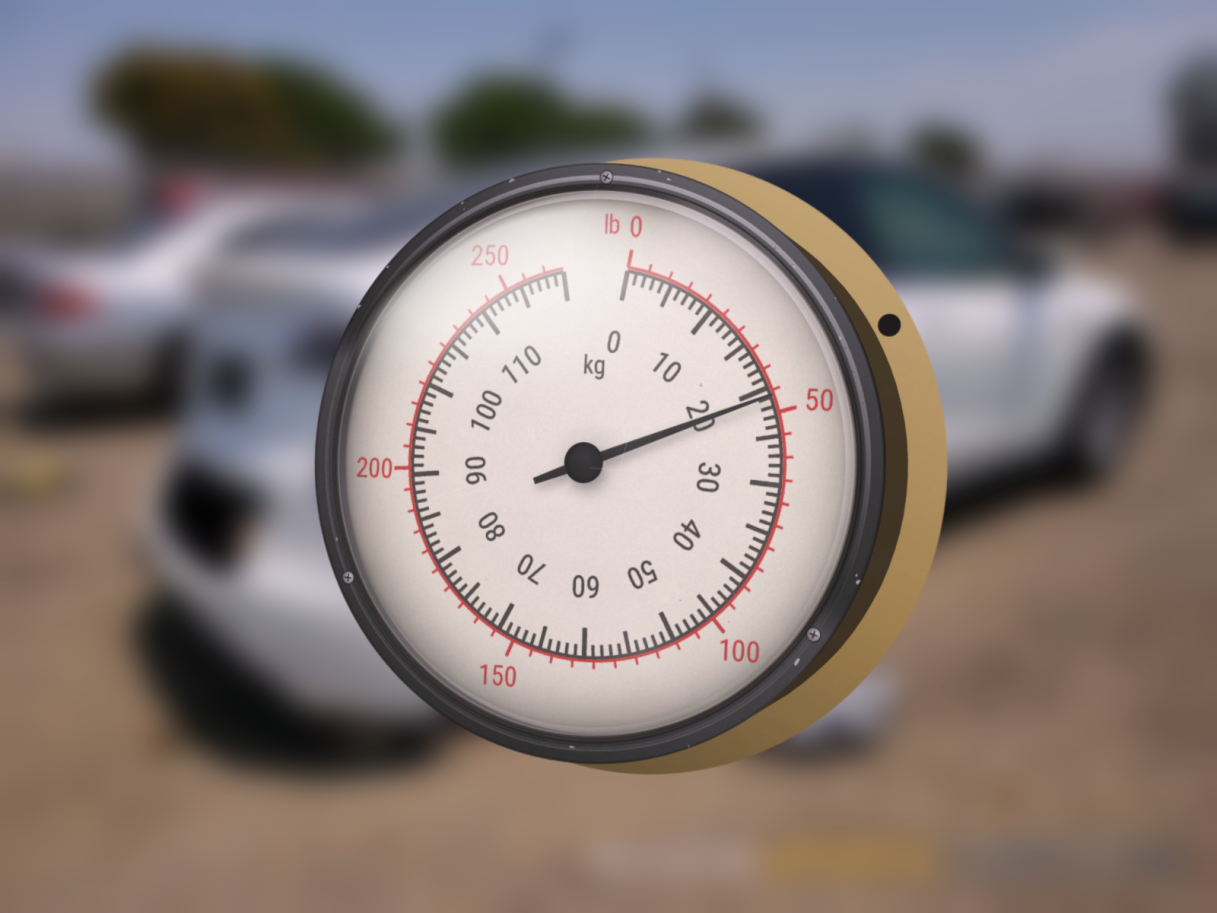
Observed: 21 kg
